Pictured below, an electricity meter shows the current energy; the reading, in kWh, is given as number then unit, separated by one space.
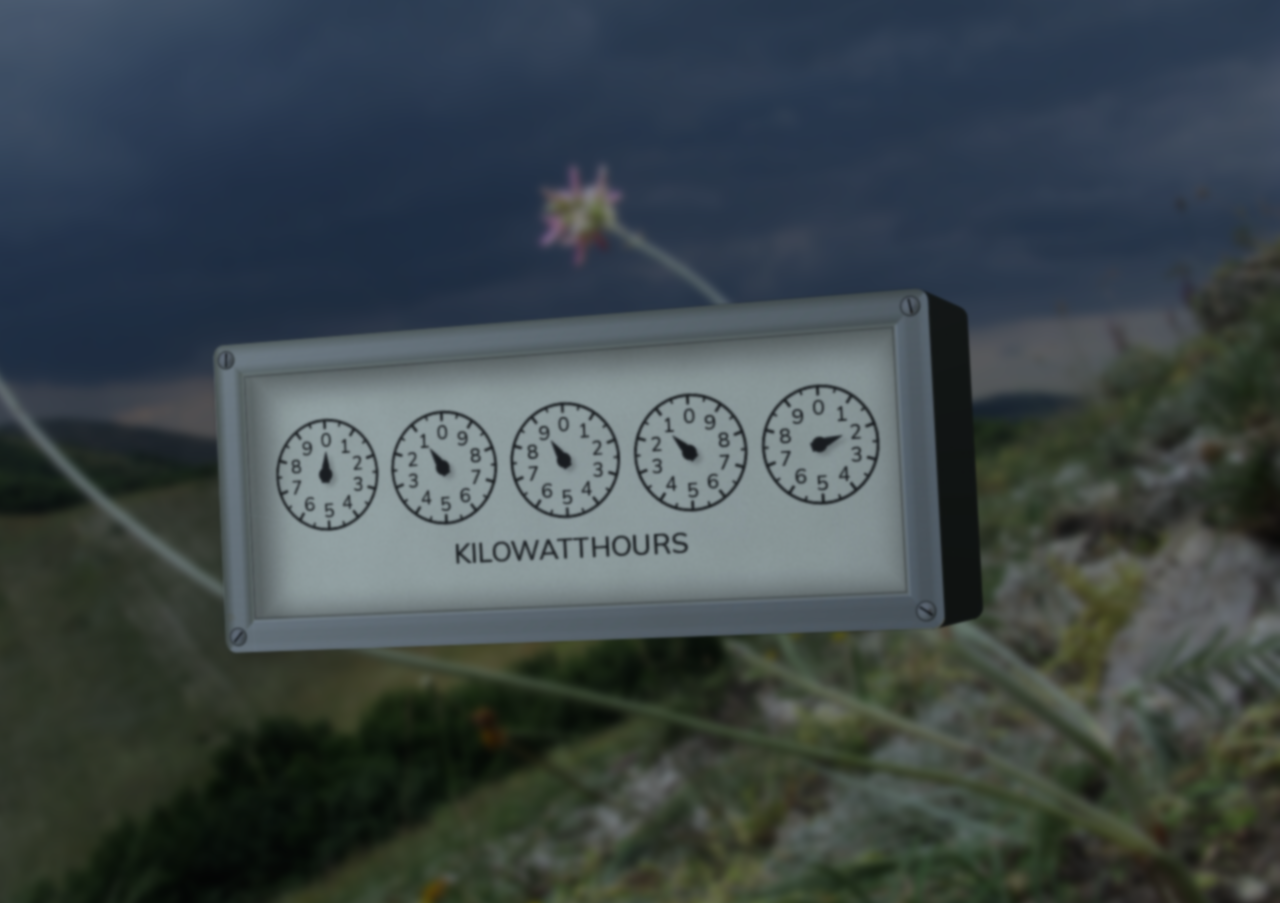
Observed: 912 kWh
